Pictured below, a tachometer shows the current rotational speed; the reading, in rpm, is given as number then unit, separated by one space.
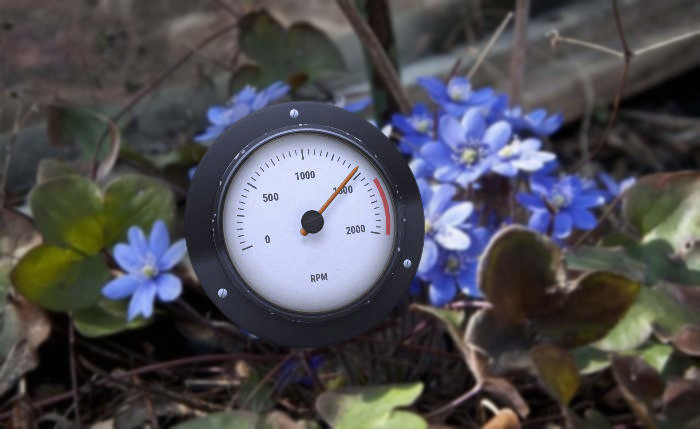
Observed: 1450 rpm
